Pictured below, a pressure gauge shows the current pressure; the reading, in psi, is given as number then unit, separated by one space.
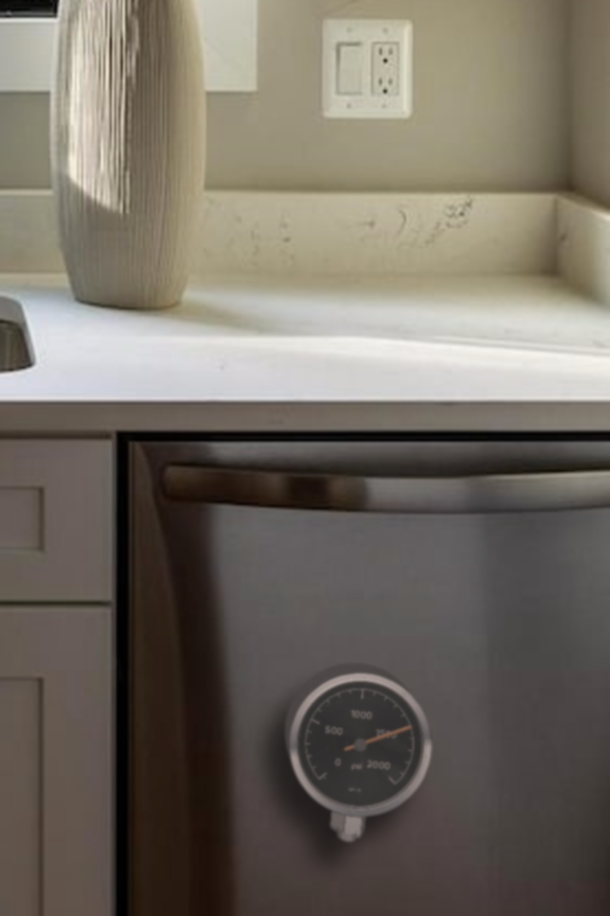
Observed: 1500 psi
